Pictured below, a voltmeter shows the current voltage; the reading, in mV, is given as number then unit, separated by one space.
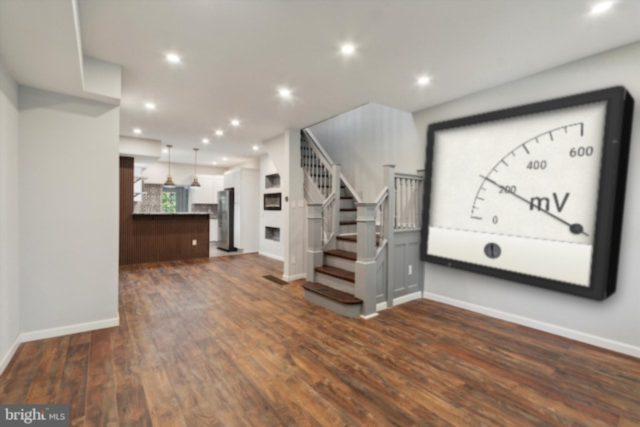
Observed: 200 mV
